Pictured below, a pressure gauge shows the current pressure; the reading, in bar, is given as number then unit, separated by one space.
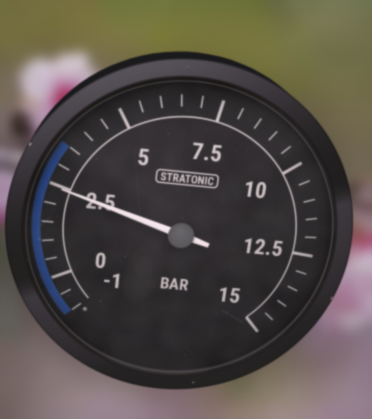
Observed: 2.5 bar
